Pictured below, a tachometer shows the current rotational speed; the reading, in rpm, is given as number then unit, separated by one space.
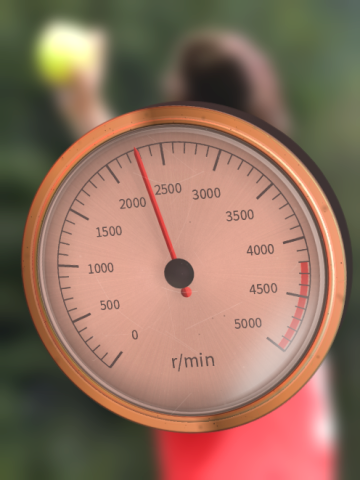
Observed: 2300 rpm
